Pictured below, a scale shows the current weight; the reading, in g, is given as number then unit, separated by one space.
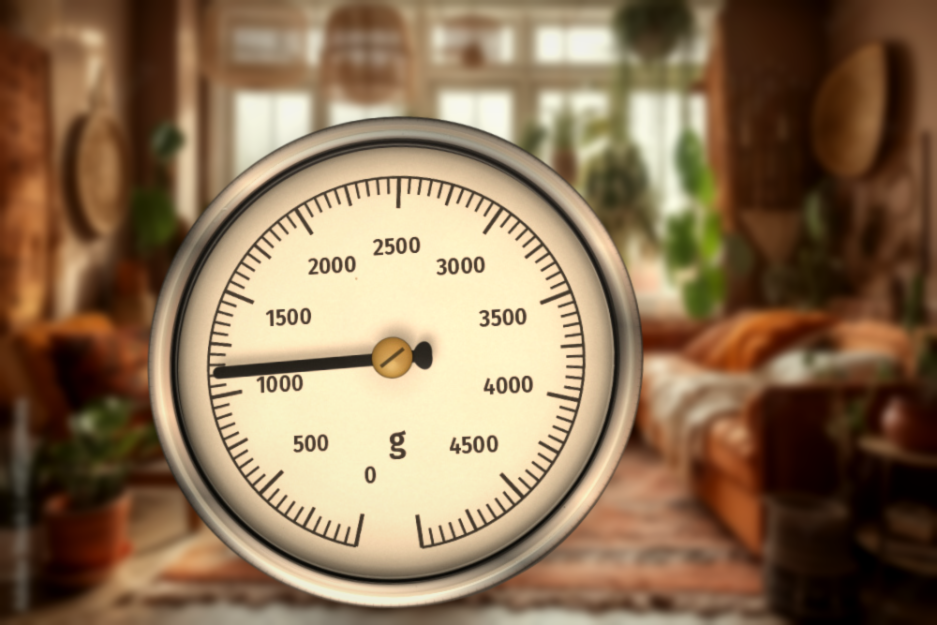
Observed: 1100 g
